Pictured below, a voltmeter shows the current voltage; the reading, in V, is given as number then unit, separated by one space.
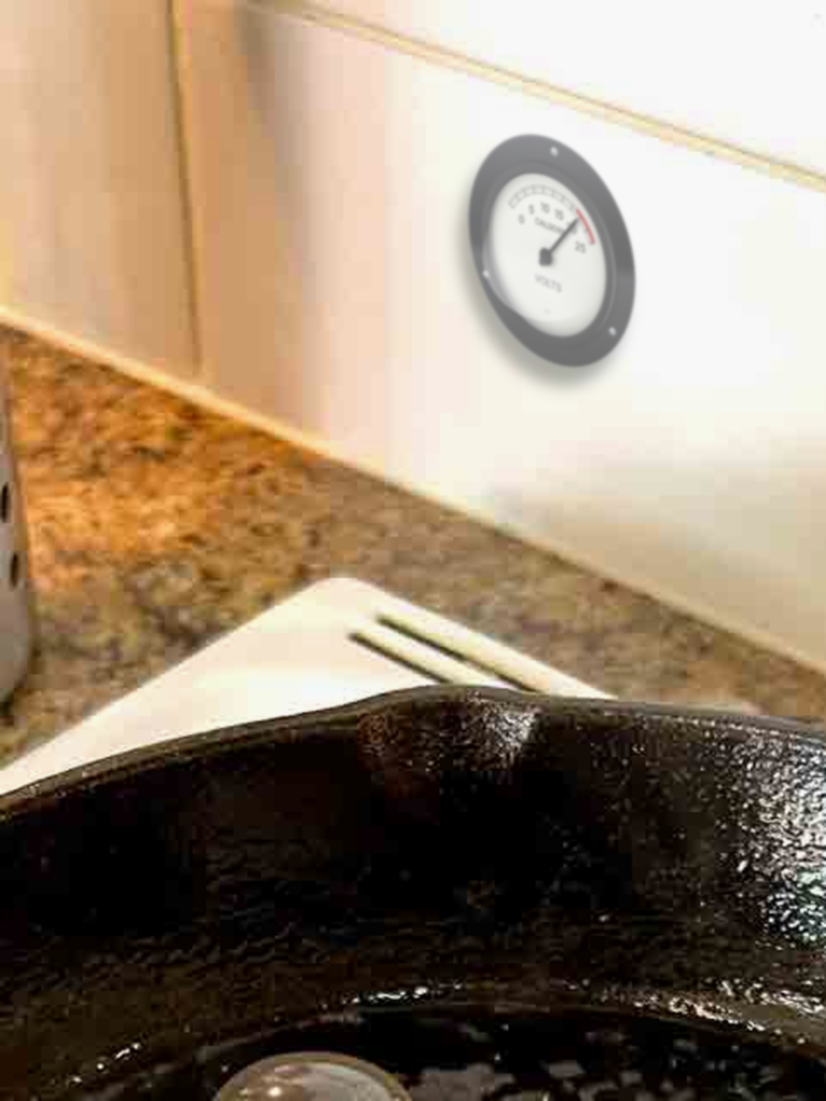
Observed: 20 V
